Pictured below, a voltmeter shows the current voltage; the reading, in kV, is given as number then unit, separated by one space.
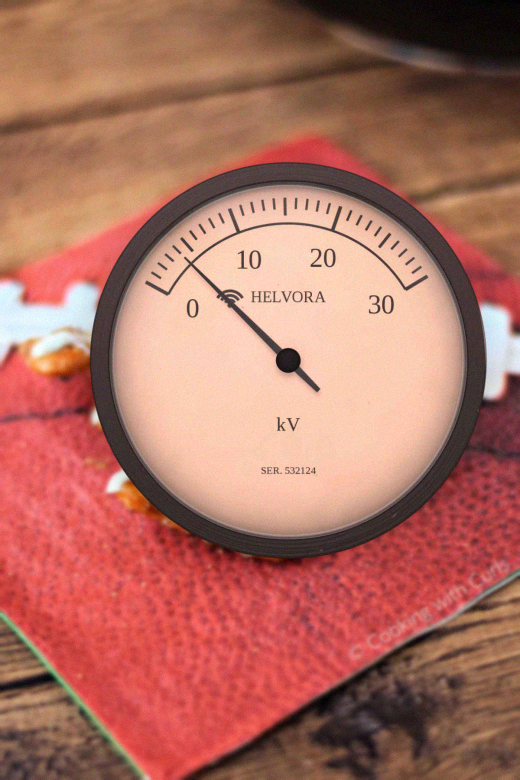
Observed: 4 kV
